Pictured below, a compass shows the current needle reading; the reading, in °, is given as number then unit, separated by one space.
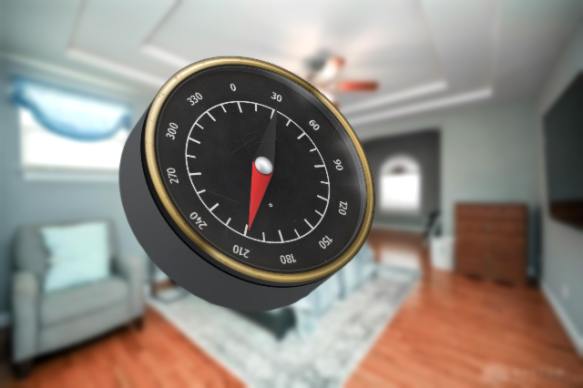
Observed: 210 °
